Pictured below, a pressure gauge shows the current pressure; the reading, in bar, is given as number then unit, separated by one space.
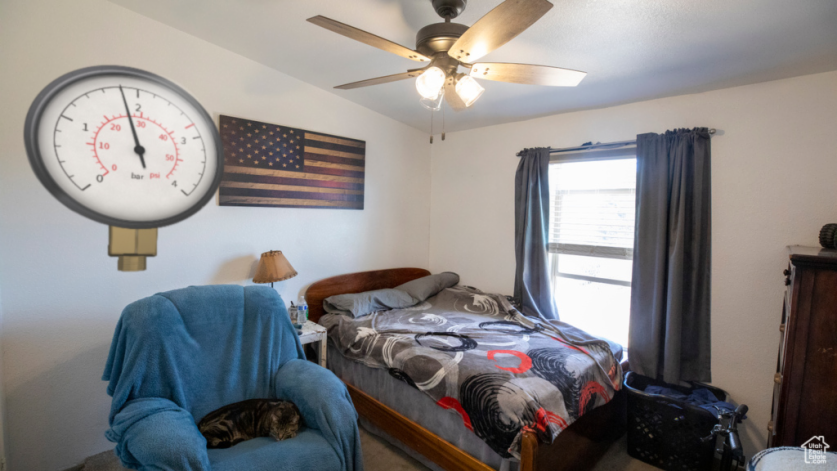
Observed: 1.8 bar
